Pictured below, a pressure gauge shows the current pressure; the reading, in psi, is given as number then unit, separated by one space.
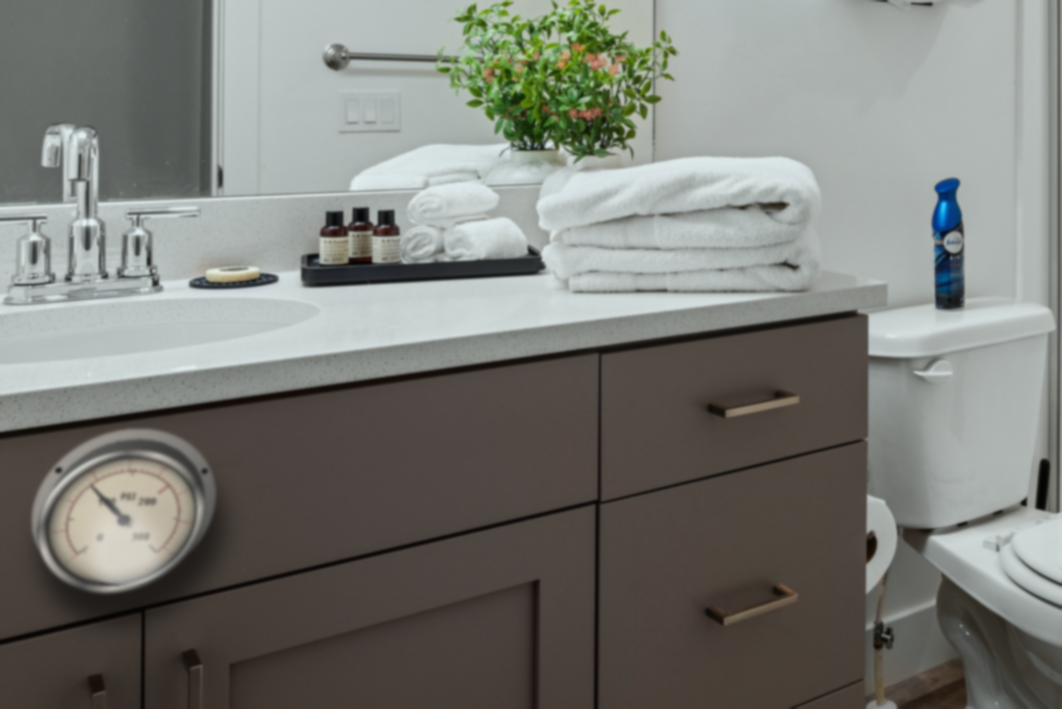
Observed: 100 psi
